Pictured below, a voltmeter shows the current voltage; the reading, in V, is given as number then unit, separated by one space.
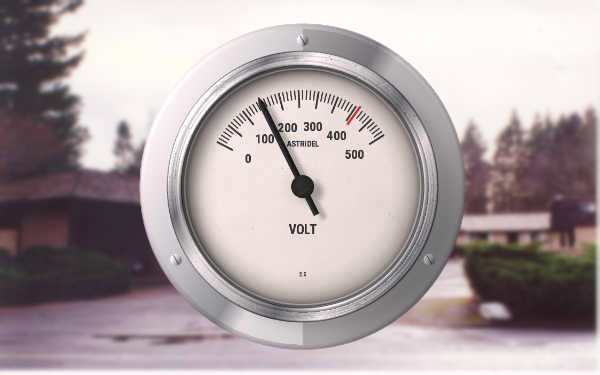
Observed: 150 V
